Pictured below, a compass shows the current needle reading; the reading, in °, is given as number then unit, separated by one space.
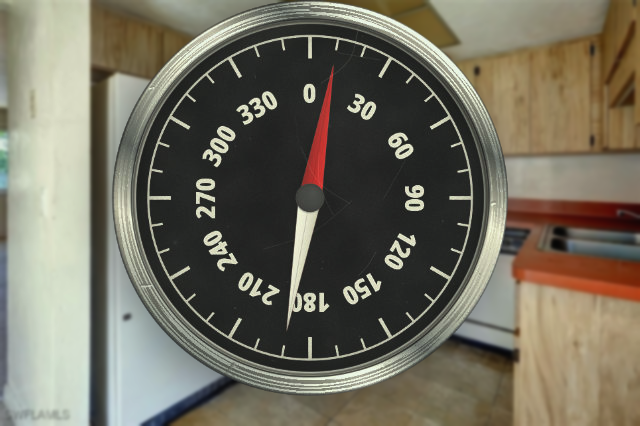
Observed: 10 °
